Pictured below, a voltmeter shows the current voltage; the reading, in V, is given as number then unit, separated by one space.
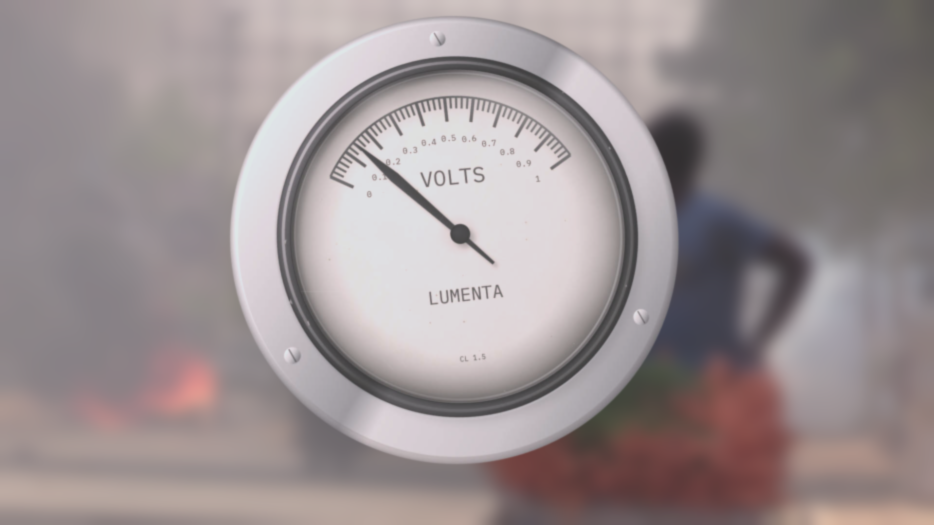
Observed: 0.14 V
